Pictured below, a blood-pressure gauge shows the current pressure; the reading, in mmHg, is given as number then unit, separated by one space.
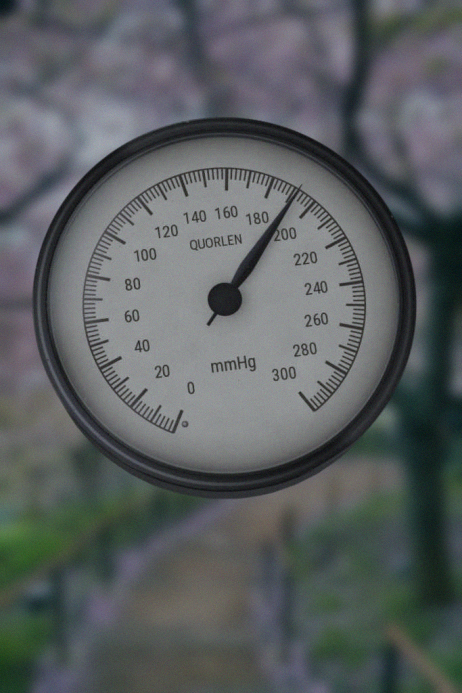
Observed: 192 mmHg
